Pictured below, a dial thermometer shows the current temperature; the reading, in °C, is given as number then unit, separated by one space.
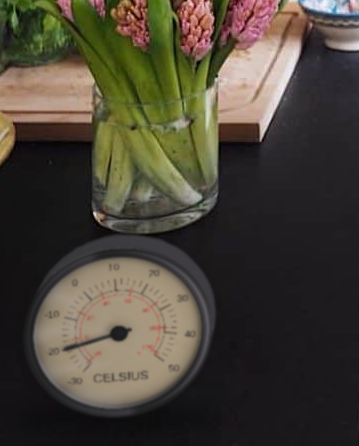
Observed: -20 °C
